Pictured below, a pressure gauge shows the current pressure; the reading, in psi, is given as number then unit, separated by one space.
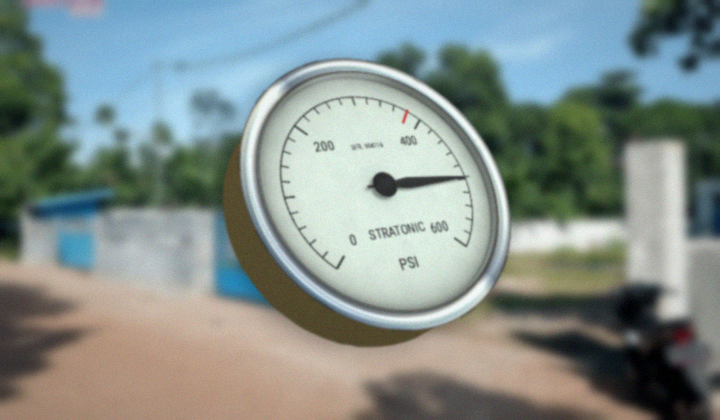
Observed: 500 psi
